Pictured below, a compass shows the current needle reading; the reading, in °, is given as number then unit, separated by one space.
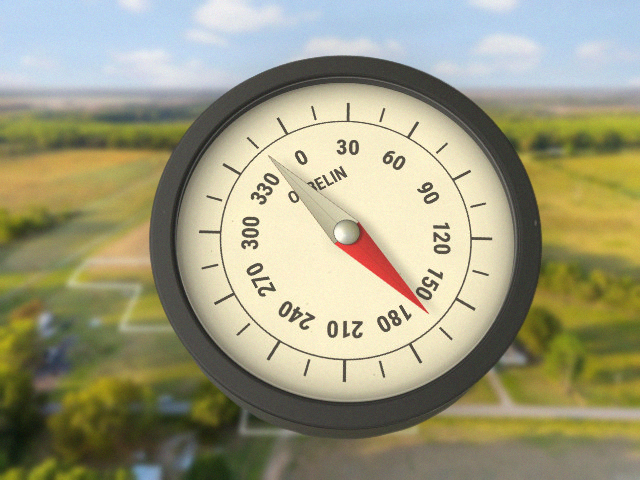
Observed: 165 °
